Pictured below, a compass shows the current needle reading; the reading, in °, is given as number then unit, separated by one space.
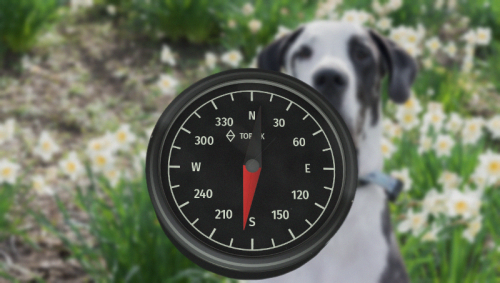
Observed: 187.5 °
